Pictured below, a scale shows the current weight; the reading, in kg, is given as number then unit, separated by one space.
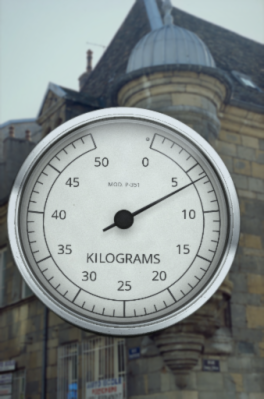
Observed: 6.5 kg
